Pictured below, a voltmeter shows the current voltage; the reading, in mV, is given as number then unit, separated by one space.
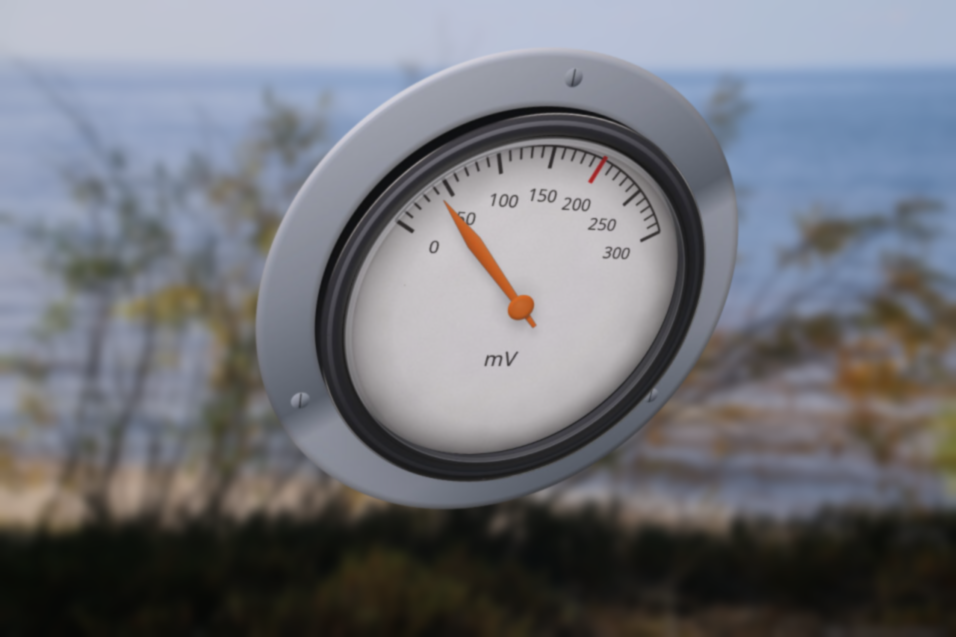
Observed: 40 mV
